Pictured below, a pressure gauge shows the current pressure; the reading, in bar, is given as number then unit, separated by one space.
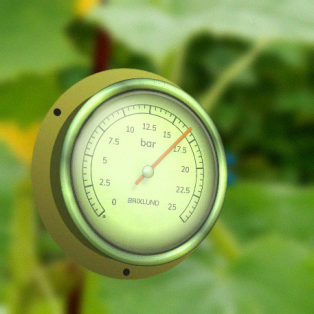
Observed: 16.5 bar
